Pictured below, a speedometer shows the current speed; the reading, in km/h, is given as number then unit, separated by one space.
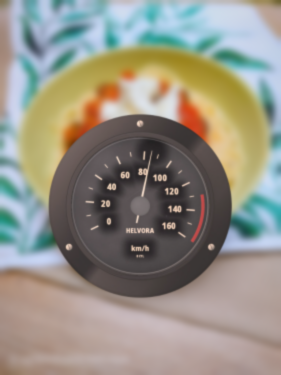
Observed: 85 km/h
